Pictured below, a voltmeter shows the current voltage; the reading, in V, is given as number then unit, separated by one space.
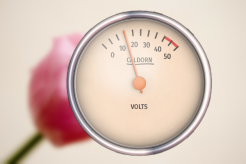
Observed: 15 V
